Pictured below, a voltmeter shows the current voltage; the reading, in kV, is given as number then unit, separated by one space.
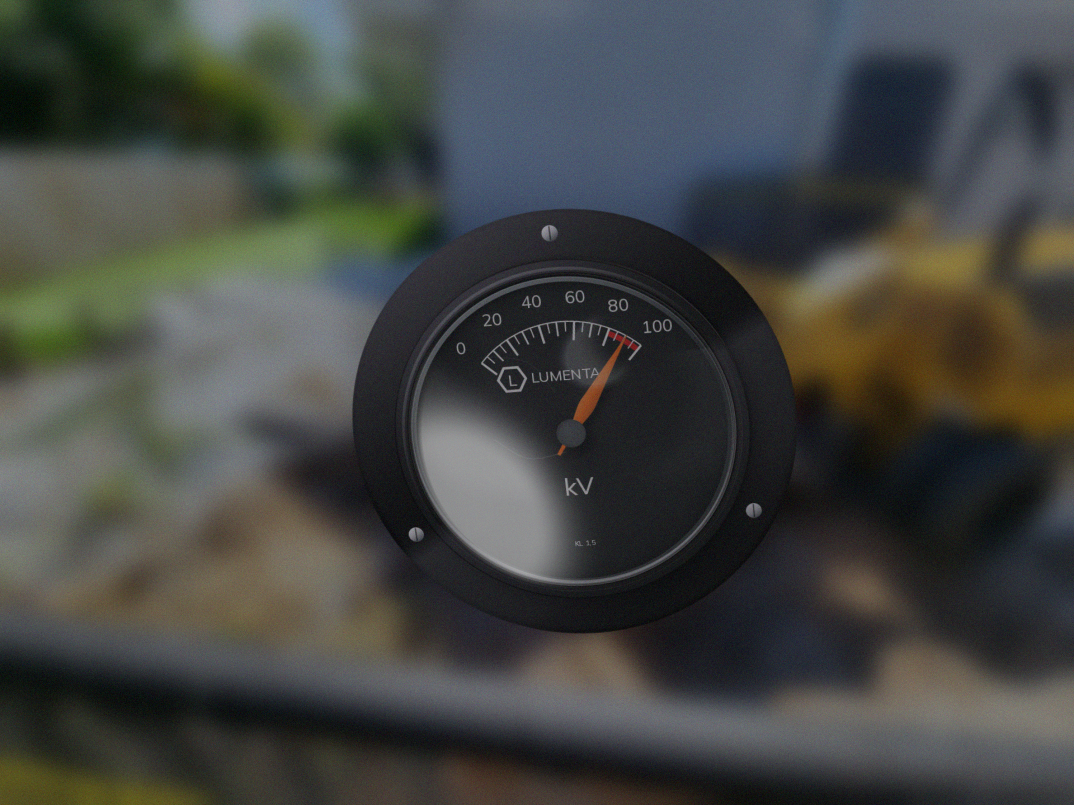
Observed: 90 kV
